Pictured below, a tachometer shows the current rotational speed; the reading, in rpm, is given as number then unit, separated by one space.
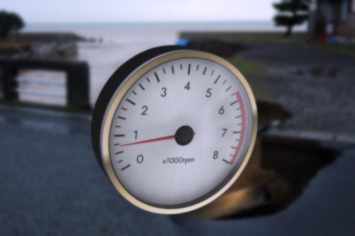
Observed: 750 rpm
